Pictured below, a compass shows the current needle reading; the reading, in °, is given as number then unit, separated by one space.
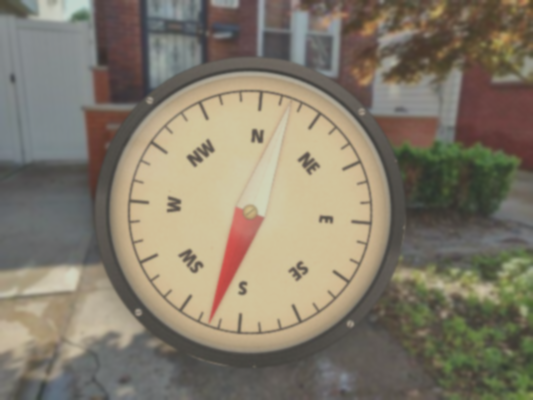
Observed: 195 °
